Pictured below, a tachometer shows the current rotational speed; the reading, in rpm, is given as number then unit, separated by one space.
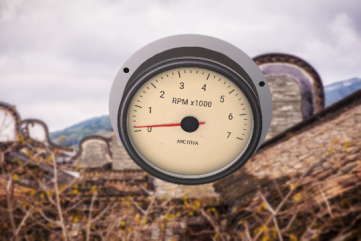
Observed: 200 rpm
